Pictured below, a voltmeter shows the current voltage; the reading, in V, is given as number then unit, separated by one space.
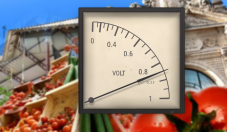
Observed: 0.85 V
